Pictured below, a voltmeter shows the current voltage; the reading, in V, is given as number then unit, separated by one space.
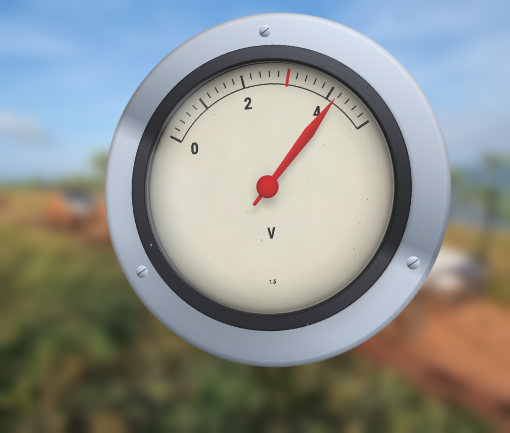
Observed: 4.2 V
